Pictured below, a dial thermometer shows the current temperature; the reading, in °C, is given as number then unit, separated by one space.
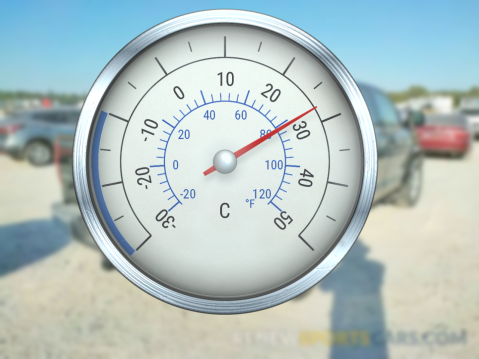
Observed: 27.5 °C
